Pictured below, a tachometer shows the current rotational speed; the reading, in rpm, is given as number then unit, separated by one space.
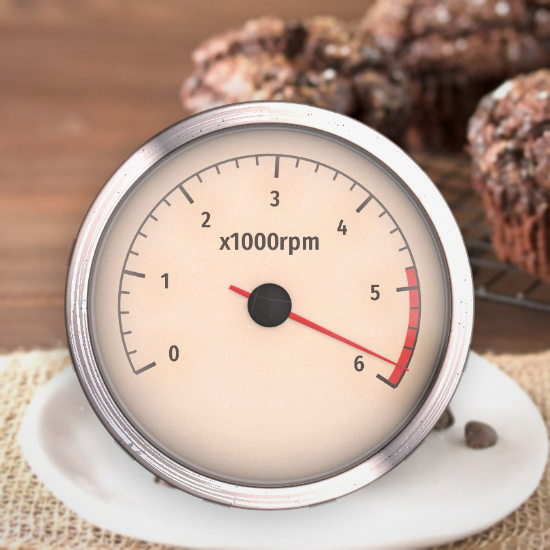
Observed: 5800 rpm
